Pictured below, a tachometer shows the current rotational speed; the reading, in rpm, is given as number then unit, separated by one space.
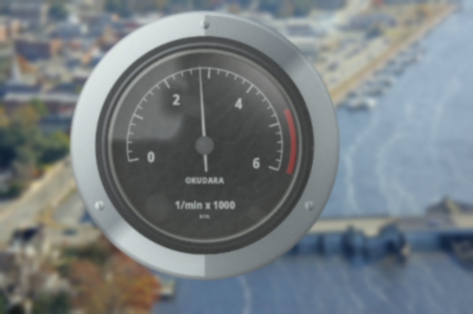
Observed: 2800 rpm
